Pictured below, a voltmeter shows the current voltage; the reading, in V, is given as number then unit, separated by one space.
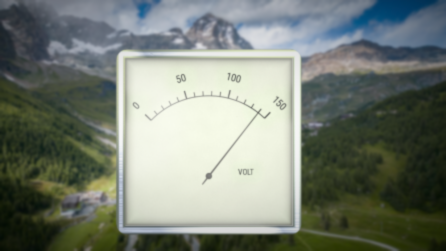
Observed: 140 V
